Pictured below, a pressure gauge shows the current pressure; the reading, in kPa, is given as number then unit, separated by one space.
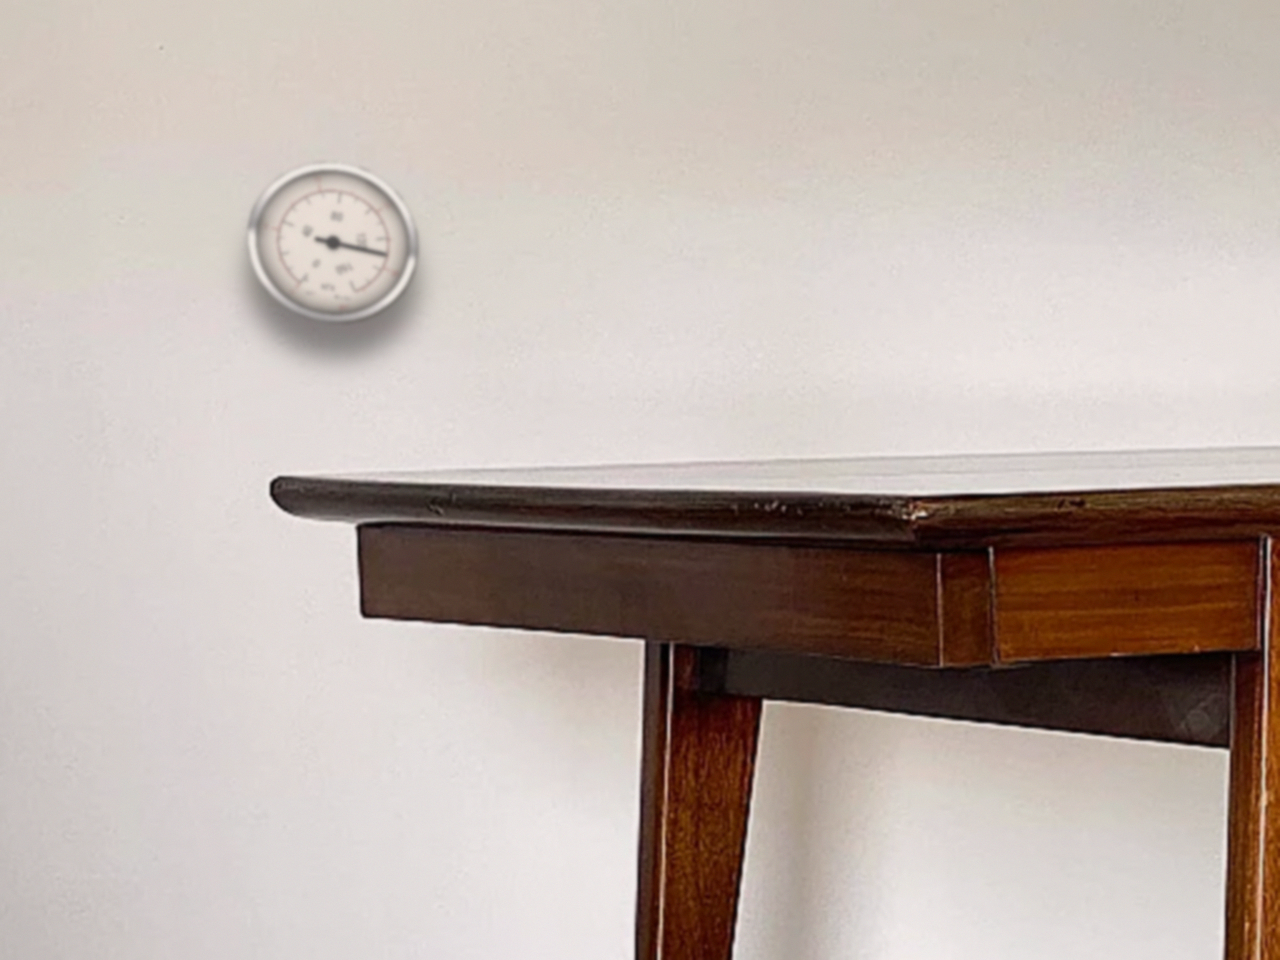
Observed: 130 kPa
